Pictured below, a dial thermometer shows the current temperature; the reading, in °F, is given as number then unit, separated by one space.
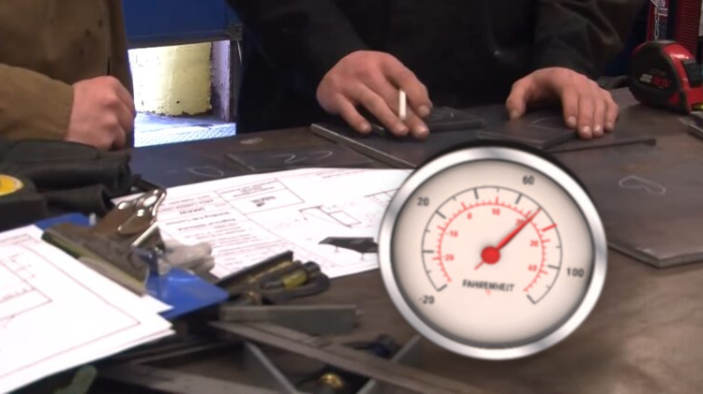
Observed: 70 °F
